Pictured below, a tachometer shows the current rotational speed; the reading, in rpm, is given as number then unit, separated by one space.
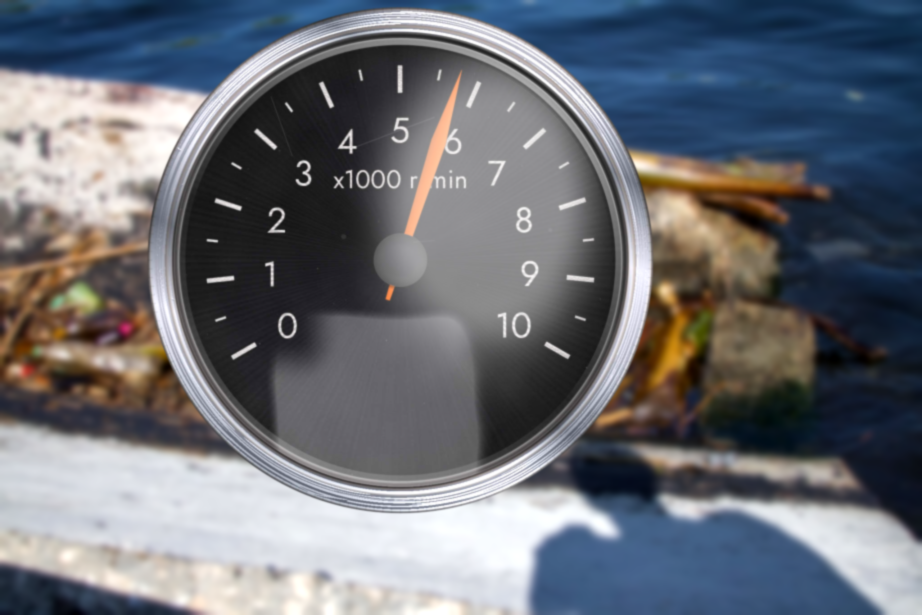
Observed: 5750 rpm
